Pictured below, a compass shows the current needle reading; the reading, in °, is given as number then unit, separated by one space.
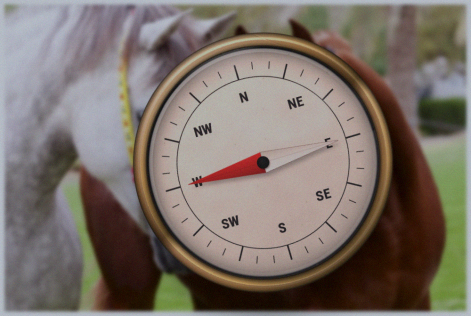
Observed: 270 °
